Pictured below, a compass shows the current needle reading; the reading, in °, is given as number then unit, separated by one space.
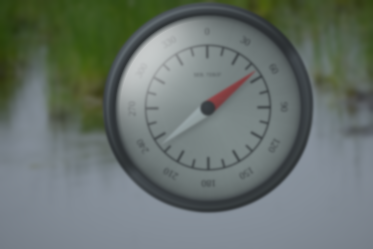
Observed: 52.5 °
